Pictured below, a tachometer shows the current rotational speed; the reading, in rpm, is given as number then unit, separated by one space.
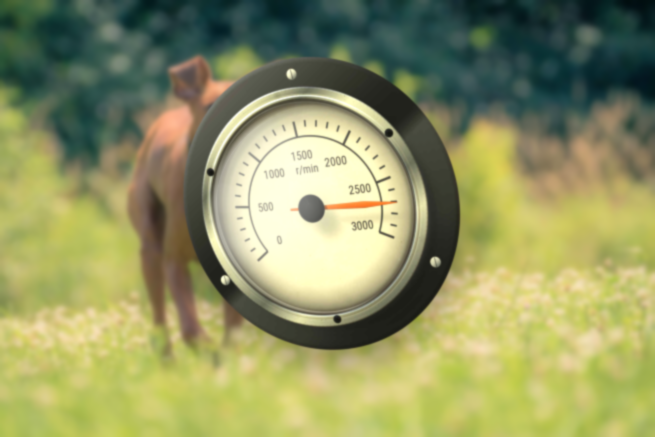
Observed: 2700 rpm
